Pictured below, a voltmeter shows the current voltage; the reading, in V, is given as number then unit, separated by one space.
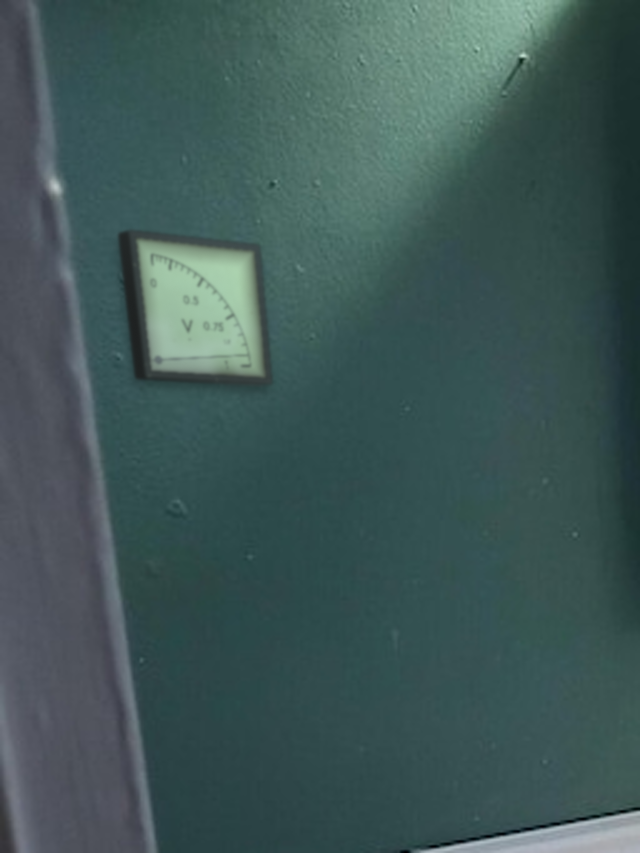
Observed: 0.95 V
